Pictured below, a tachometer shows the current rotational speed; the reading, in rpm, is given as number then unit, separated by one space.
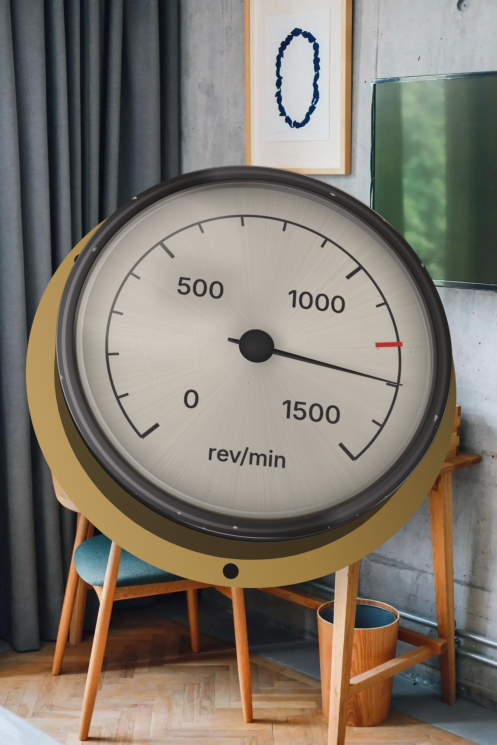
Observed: 1300 rpm
